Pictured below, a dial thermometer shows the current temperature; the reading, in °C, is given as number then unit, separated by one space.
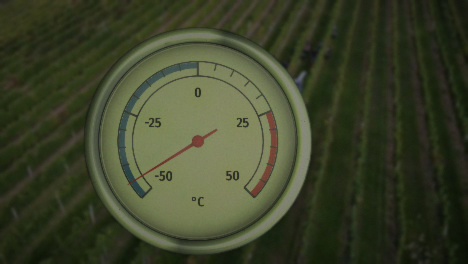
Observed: -45 °C
